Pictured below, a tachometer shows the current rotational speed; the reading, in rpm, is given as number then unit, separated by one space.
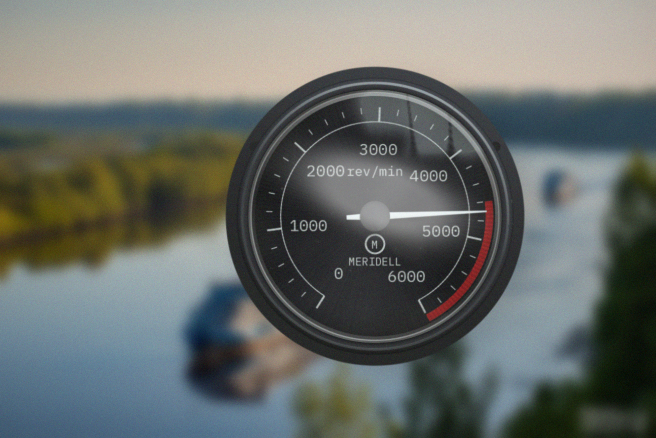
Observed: 4700 rpm
